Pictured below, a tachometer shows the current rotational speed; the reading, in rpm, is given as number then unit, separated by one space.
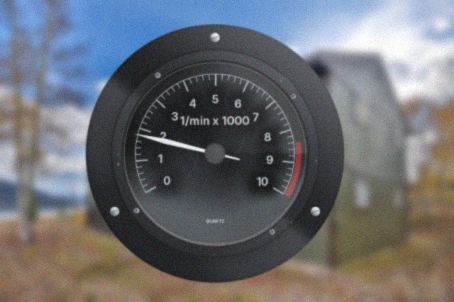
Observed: 1800 rpm
